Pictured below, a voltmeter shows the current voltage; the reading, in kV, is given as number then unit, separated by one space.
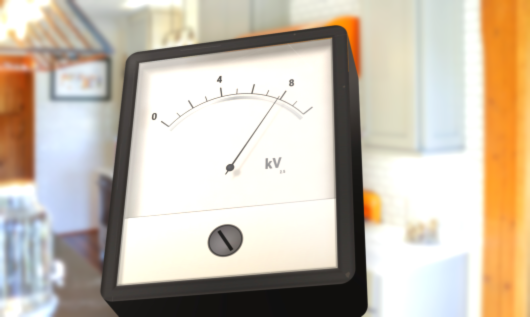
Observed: 8 kV
